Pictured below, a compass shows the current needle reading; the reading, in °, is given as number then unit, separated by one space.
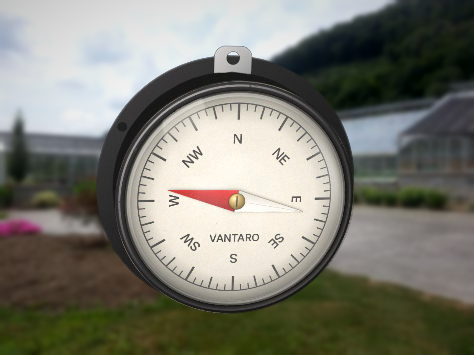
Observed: 280 °
